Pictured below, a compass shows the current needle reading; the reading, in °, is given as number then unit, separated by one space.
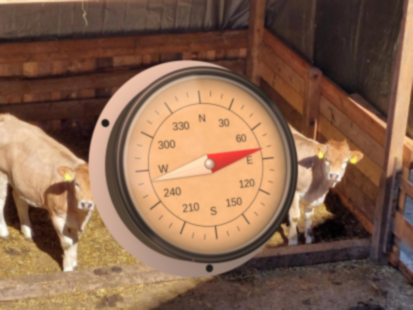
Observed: 80 °
